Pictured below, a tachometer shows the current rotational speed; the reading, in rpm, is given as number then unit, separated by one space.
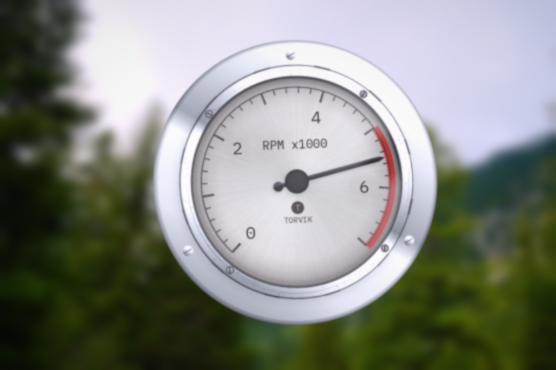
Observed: 5500 rpm
